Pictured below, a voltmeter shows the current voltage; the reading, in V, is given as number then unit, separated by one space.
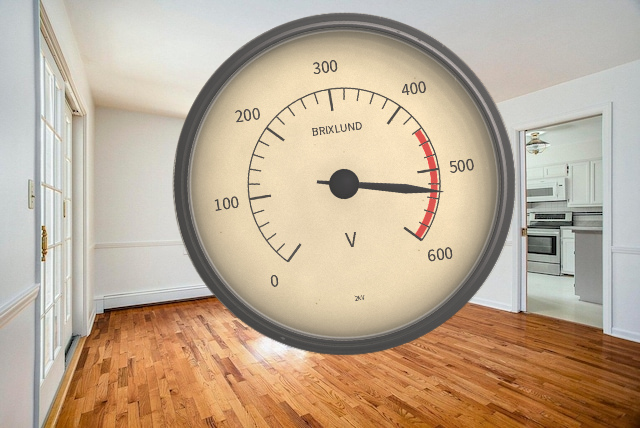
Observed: 530 V
